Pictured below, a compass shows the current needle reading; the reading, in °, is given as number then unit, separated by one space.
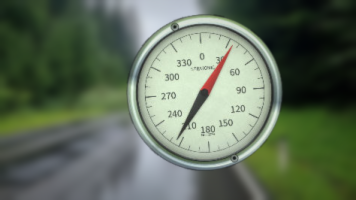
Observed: 35 °
